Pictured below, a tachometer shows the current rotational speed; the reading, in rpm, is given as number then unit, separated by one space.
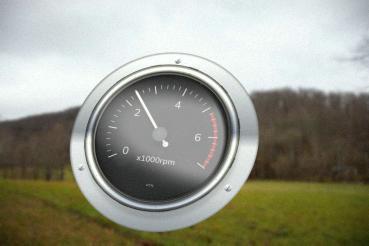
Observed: 2400 rpm
